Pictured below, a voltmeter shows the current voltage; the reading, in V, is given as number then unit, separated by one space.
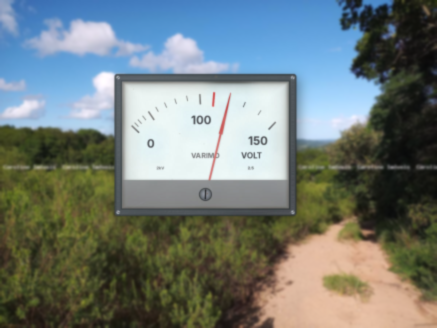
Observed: 120 V
